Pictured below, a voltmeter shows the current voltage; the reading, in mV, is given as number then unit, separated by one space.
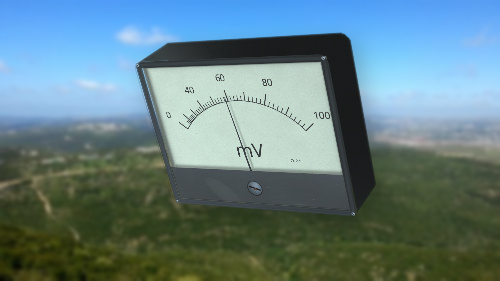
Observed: 60 mV
